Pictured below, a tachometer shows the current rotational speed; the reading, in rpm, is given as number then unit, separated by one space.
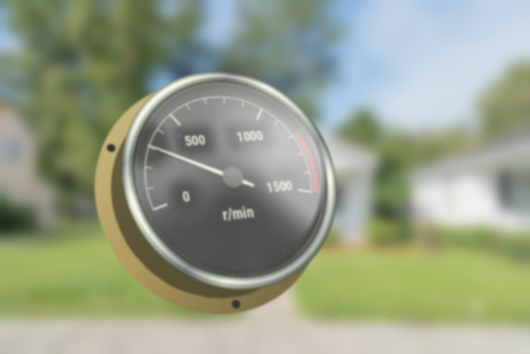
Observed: 300 rpm
